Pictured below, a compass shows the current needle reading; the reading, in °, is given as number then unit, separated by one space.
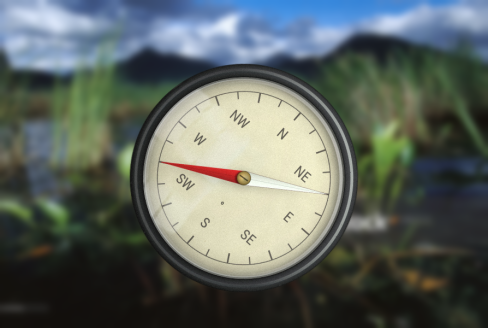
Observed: 240 °
